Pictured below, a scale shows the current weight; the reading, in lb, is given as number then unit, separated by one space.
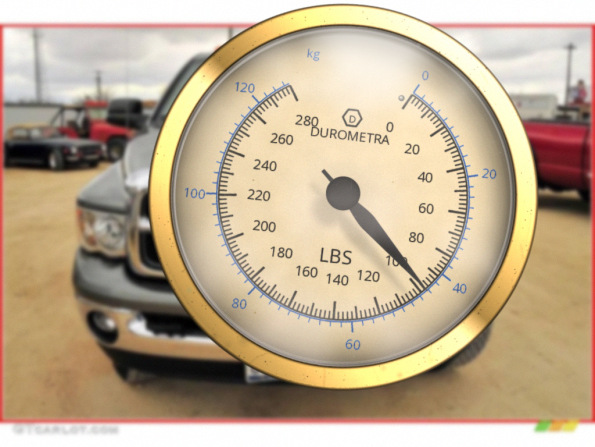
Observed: 98 lb
